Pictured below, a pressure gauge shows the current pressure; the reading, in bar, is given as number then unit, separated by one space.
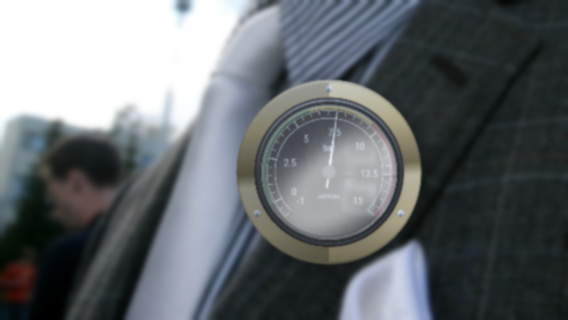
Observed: 7.5 bar
